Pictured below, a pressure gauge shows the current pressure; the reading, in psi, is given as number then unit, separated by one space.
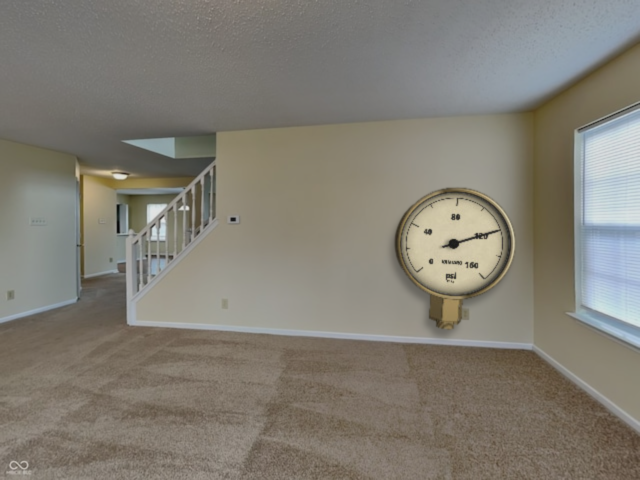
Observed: 120 psi
